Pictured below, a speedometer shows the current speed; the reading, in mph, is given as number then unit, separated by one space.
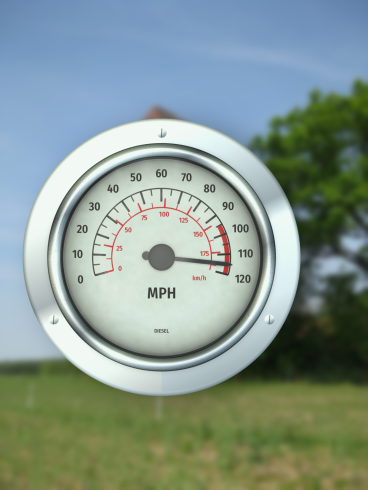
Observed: 115 mph
